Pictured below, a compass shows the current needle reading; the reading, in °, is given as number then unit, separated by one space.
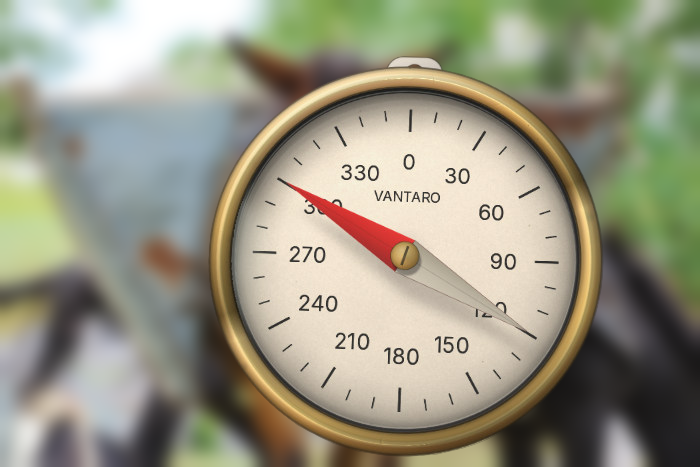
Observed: 300 °
